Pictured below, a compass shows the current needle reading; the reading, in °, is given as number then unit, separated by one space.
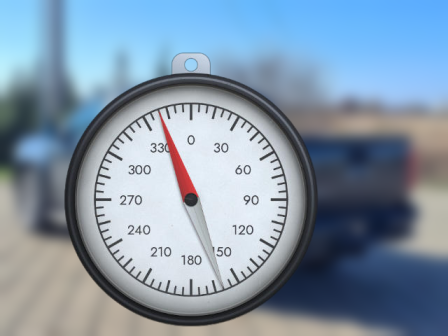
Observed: 340 °
